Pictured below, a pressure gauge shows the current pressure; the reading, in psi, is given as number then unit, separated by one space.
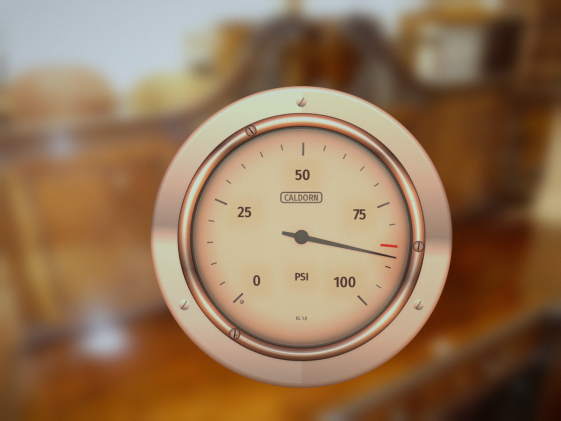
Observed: 87.5 psi
